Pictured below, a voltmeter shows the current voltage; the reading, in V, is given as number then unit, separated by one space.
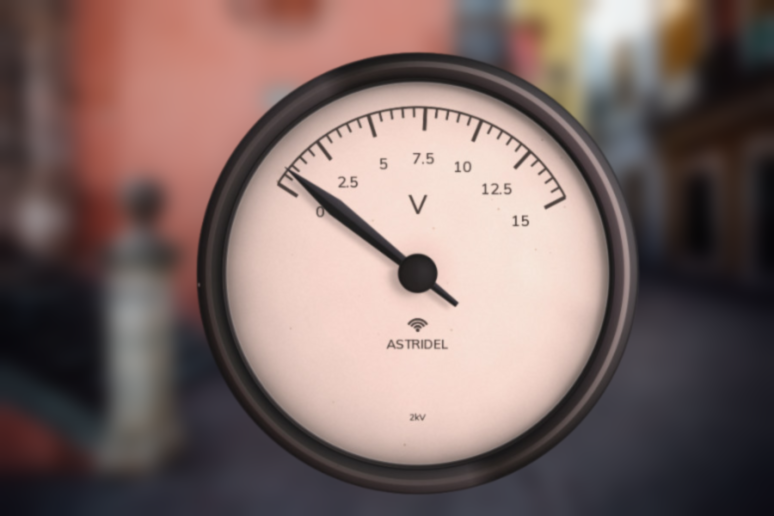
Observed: 0.75 V
